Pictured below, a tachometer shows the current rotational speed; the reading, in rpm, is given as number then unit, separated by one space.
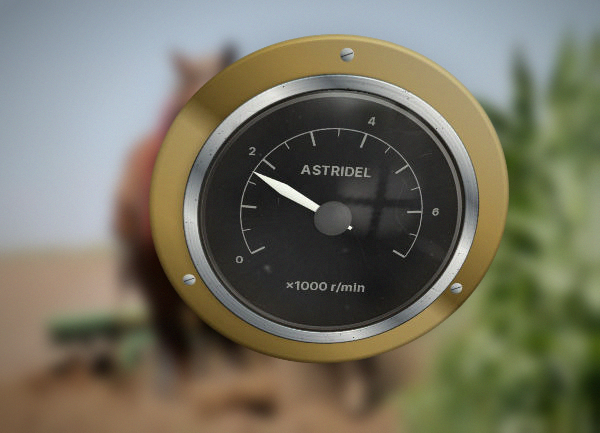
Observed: 1750 rpm
